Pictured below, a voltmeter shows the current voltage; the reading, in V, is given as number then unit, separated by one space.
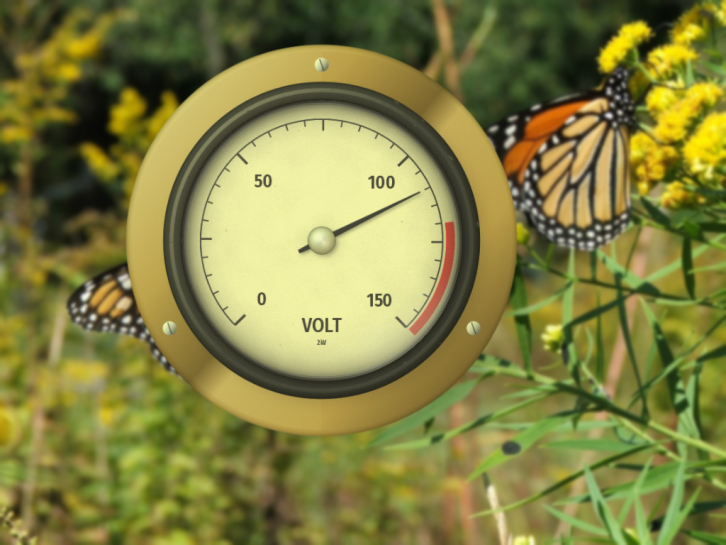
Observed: 110 V
